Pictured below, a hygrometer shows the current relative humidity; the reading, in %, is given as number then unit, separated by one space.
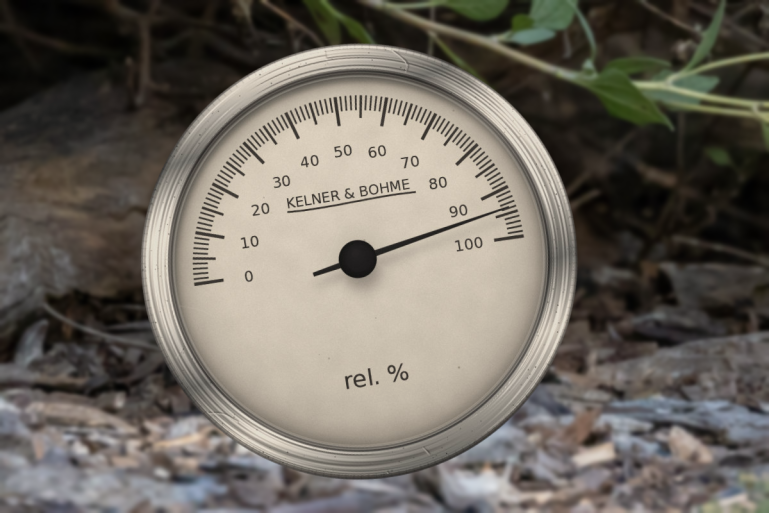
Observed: 94 %
